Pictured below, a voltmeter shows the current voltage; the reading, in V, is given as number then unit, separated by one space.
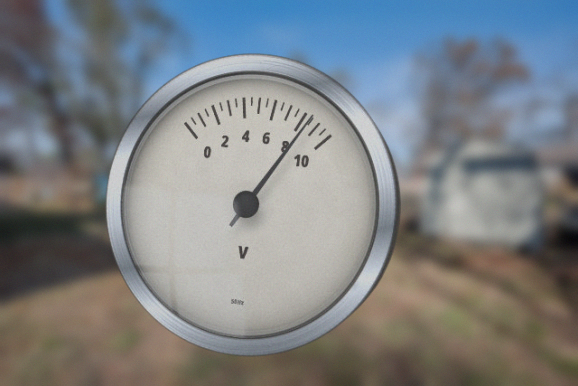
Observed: 8.5 V
